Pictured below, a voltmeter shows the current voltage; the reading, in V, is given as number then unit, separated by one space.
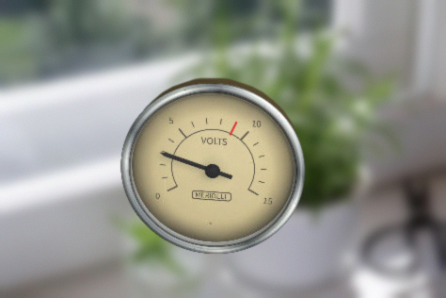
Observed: 3 V
